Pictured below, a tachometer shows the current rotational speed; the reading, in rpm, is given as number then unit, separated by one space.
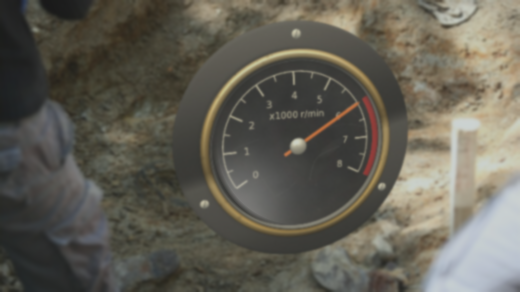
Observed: 6000 rpm
